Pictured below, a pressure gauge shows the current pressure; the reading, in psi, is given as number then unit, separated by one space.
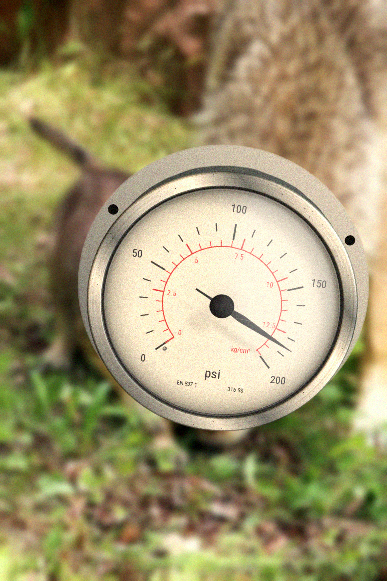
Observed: 185 psi
